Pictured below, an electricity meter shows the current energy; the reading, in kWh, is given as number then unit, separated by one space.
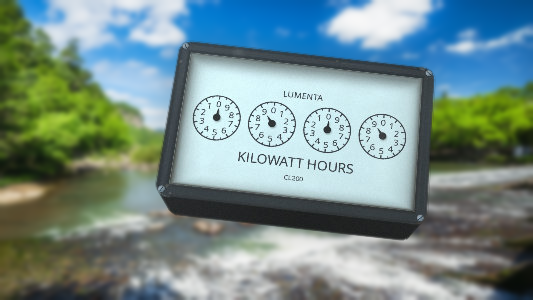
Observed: 9899 kWh
